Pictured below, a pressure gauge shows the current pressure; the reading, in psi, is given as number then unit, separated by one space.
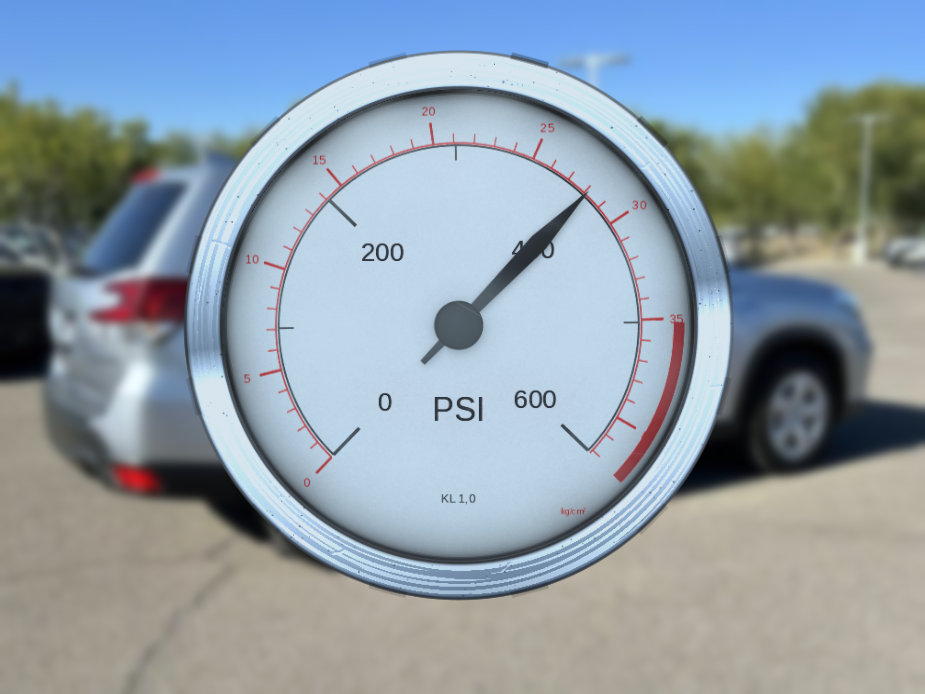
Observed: 400 psi
